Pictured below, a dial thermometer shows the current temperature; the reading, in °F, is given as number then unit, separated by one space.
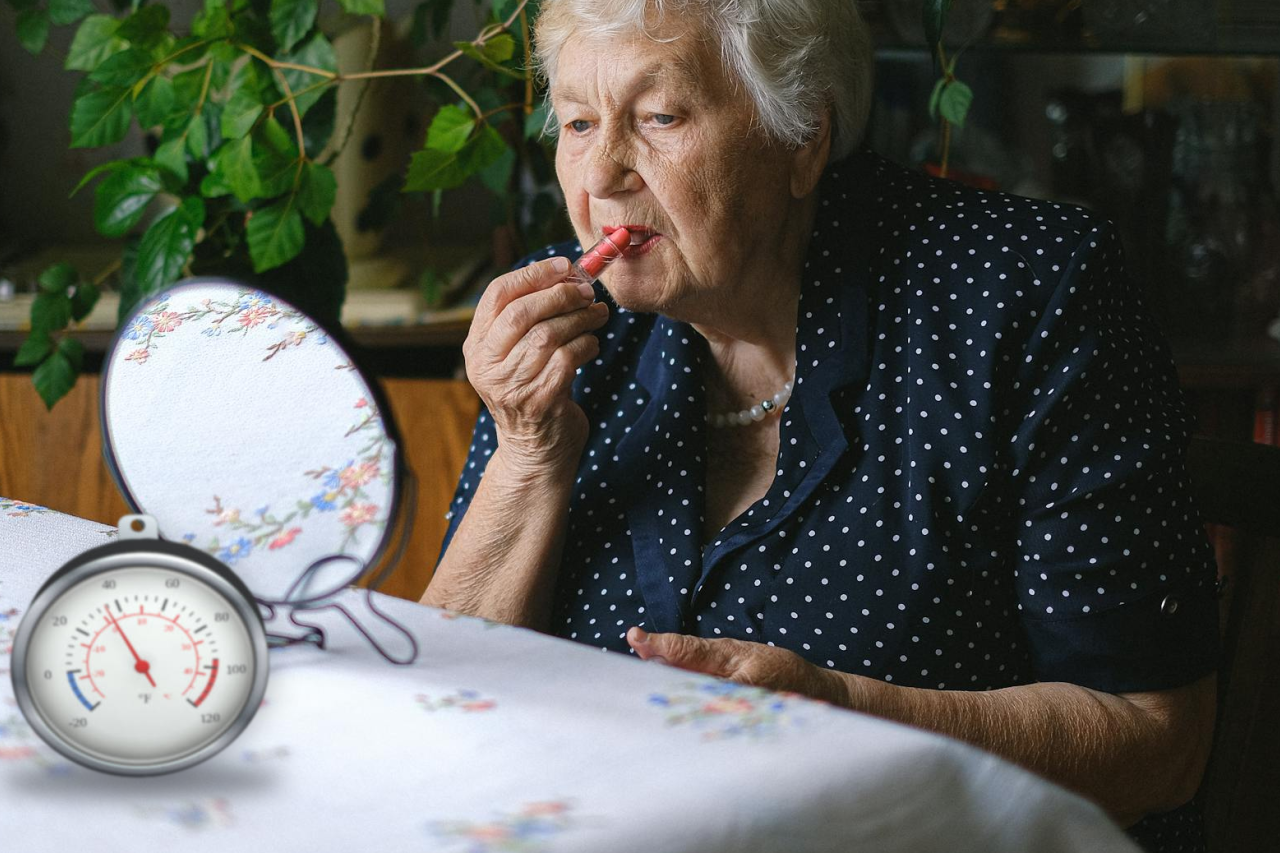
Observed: 36 °F
